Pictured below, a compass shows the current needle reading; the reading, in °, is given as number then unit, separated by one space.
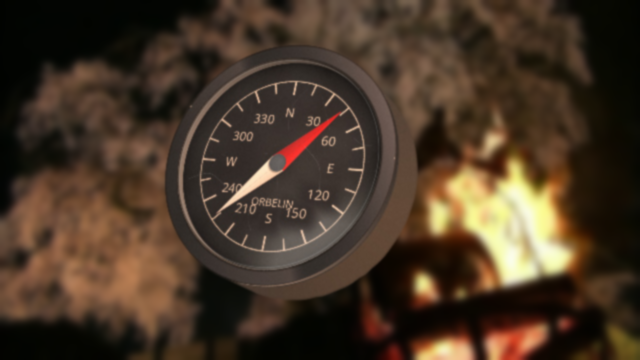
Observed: 45 °
